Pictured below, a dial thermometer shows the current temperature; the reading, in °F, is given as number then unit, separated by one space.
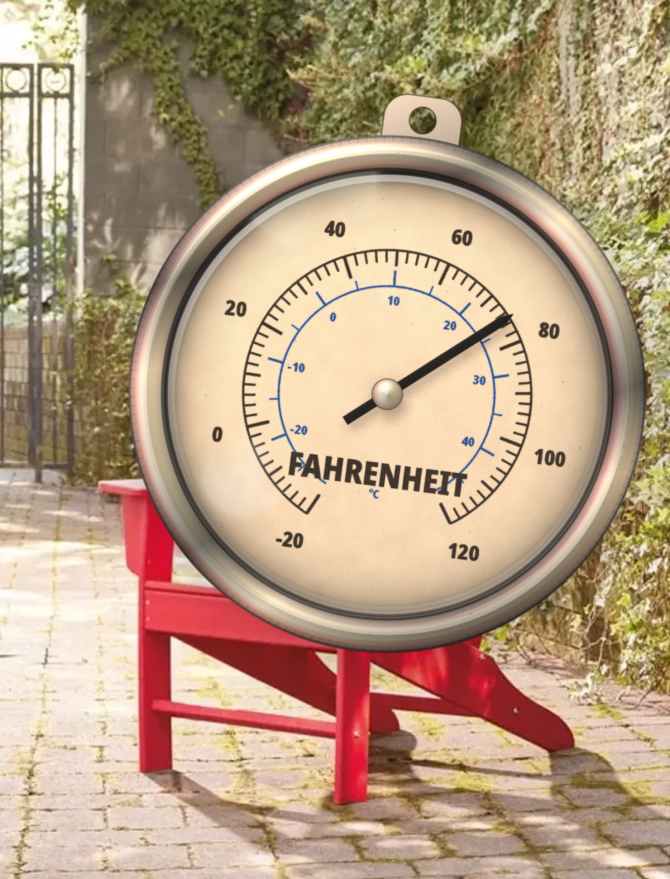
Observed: 75 °F
